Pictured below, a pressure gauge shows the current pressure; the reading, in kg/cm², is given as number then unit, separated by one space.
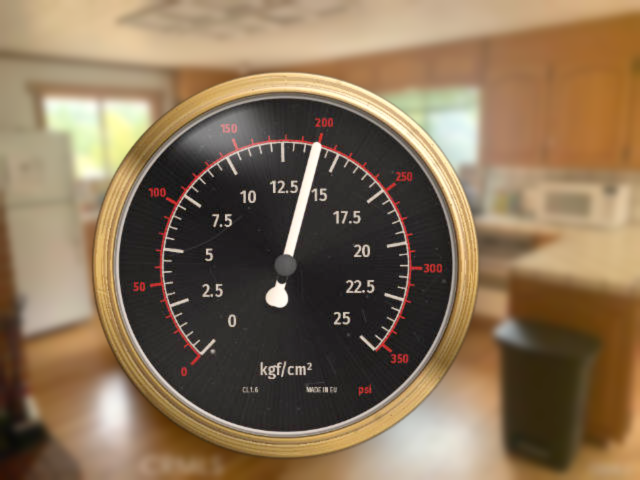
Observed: 14 kg/cm²
